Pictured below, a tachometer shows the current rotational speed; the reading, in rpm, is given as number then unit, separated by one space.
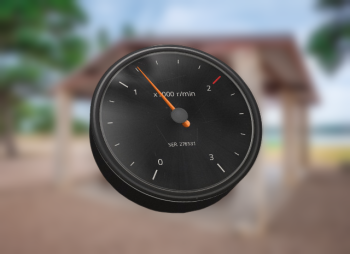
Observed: 1200 rpm
